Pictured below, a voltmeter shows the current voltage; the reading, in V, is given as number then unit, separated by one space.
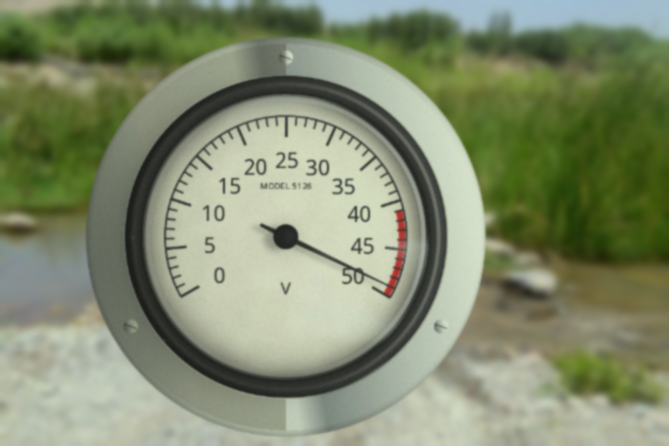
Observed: 49 V
